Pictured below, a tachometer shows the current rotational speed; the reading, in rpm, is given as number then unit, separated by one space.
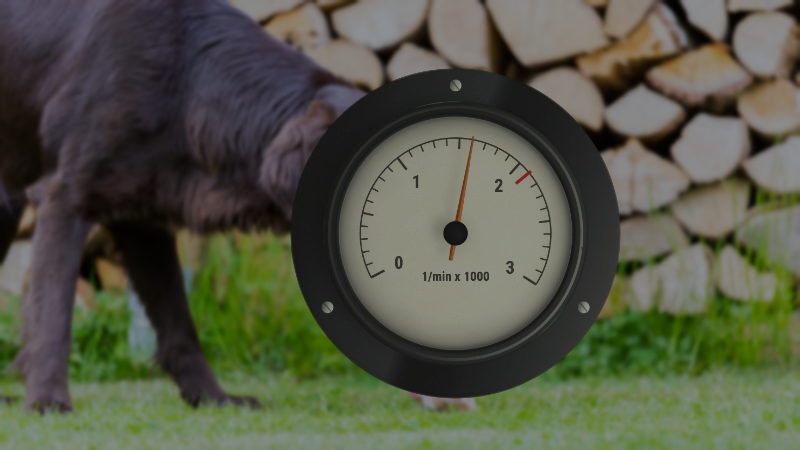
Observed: 1600 rpm
